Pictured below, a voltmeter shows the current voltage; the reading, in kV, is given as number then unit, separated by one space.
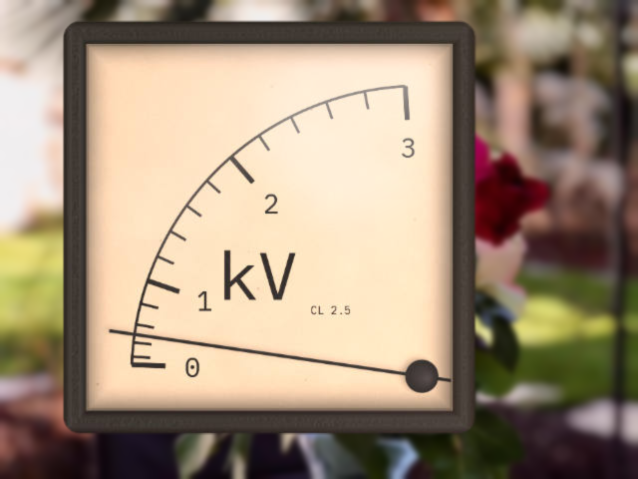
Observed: 0.5 kV
